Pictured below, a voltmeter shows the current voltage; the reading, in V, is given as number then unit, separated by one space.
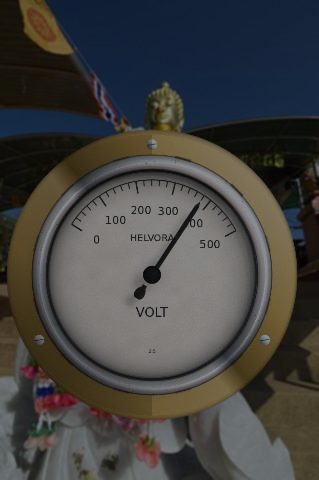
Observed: 380 V
